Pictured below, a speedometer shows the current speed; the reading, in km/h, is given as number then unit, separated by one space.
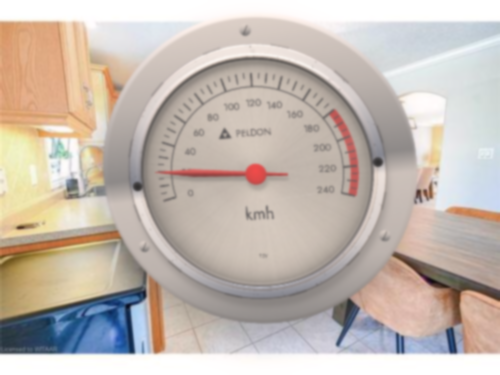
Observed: 20 km/h
